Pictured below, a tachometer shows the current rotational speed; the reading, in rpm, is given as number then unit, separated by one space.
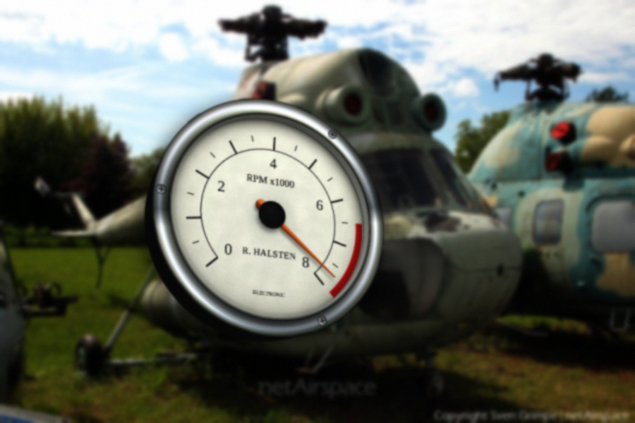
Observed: 7750 rpm
